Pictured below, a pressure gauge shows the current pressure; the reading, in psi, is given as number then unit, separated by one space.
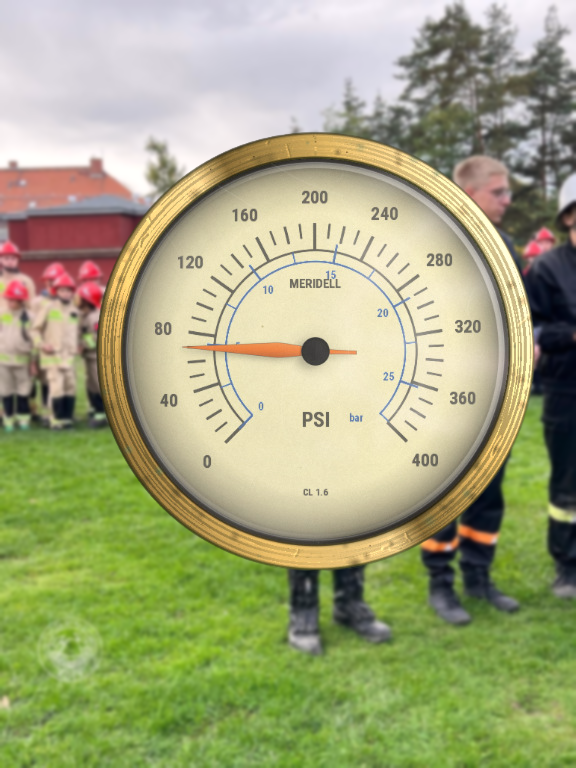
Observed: 70 psi
